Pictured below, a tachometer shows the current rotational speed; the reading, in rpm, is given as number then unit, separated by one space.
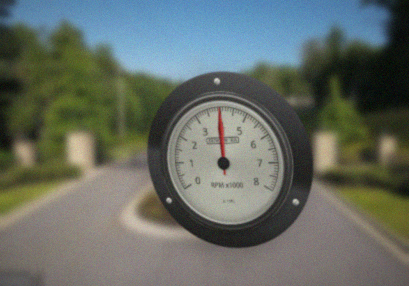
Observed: 4000 rpm
